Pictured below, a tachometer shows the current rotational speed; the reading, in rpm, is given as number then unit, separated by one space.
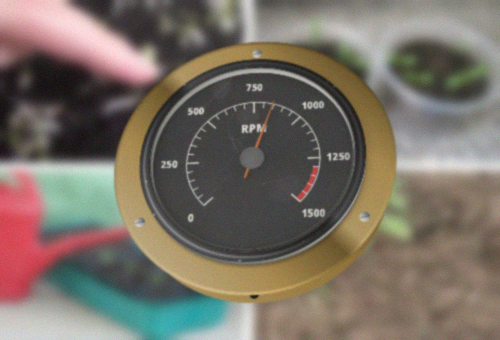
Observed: 850 rpm
